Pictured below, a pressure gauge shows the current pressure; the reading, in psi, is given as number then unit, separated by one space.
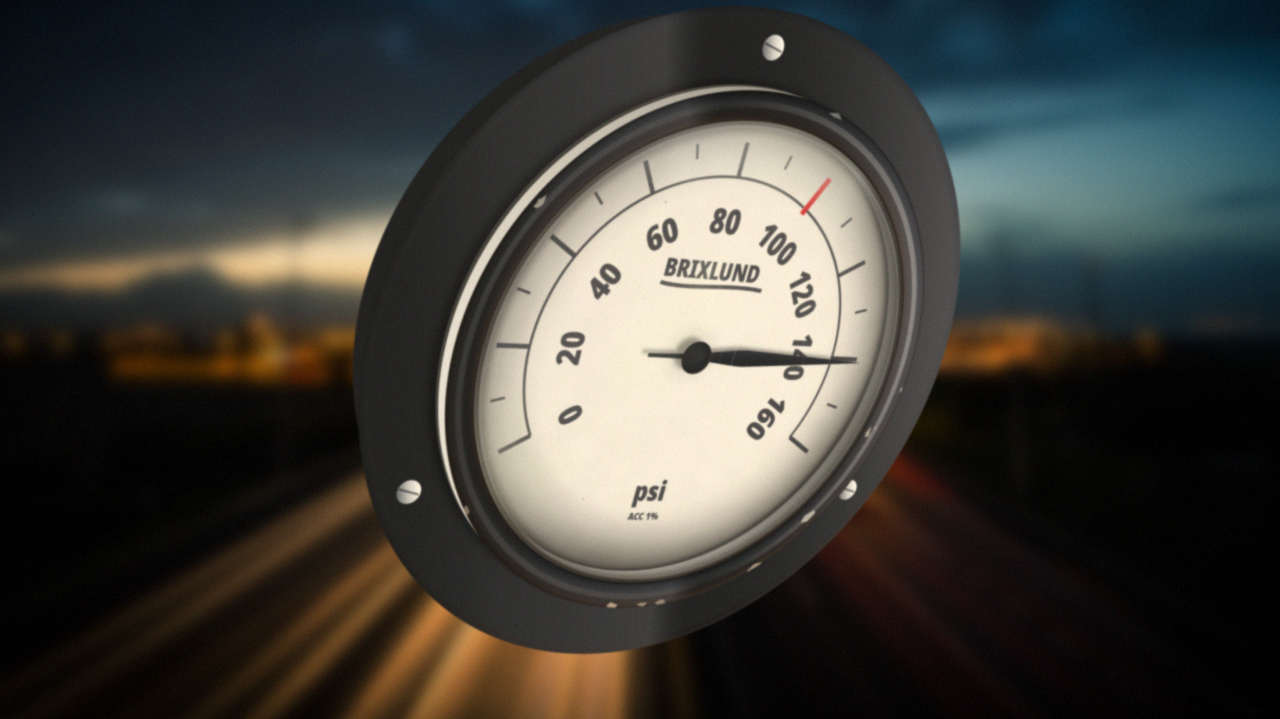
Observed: 140 psi
